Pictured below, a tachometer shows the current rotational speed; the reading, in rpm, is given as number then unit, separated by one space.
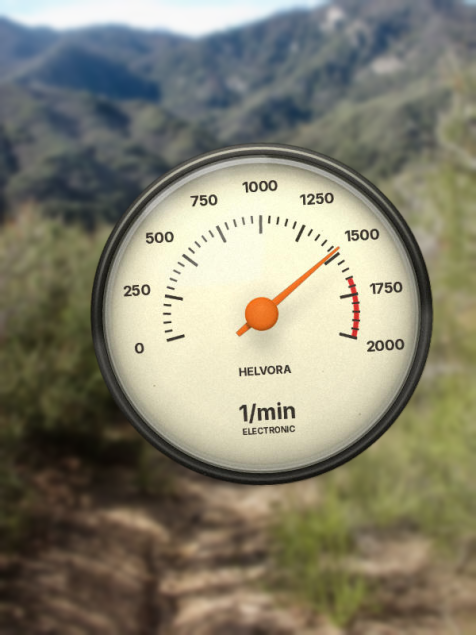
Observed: 1475 rpm
